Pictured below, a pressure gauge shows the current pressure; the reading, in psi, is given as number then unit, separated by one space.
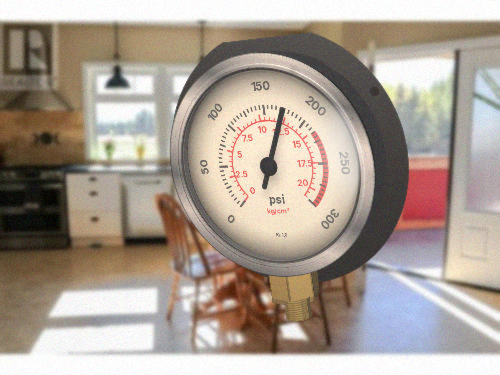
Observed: 175 psi
